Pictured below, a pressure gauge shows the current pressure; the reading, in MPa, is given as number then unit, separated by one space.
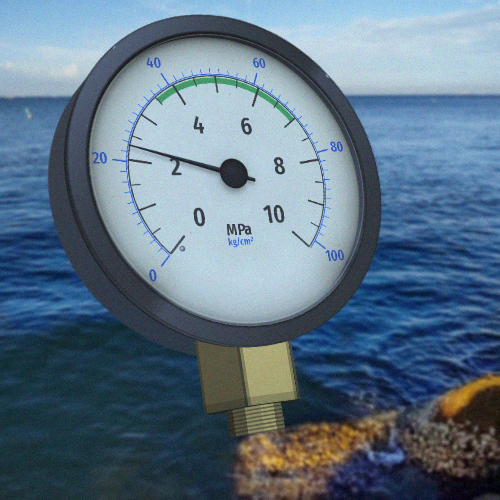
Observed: 2.25 MPa
